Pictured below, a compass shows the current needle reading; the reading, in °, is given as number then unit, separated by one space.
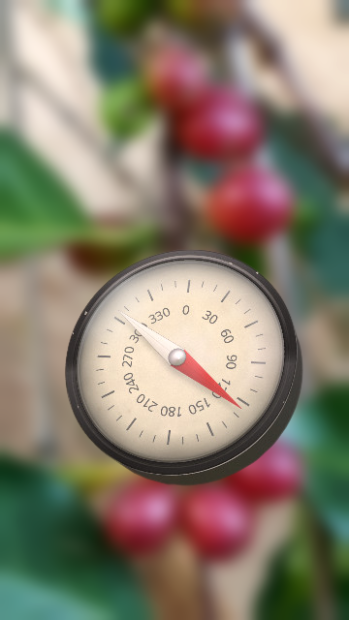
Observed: 125 °
